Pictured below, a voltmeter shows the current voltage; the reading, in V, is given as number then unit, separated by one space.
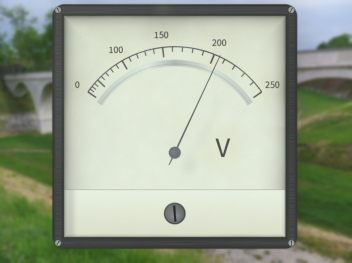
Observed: 205 V
